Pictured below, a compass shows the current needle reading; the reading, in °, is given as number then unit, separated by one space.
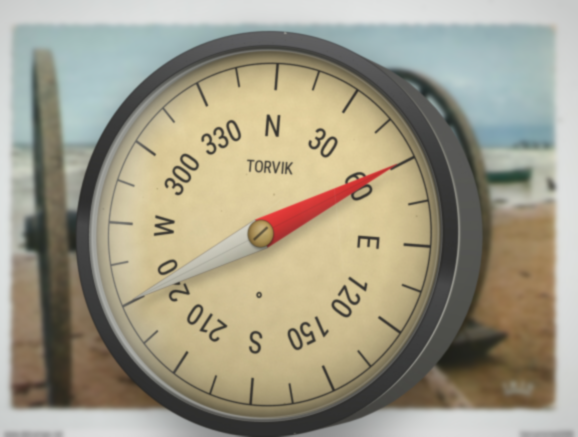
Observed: 60 °
